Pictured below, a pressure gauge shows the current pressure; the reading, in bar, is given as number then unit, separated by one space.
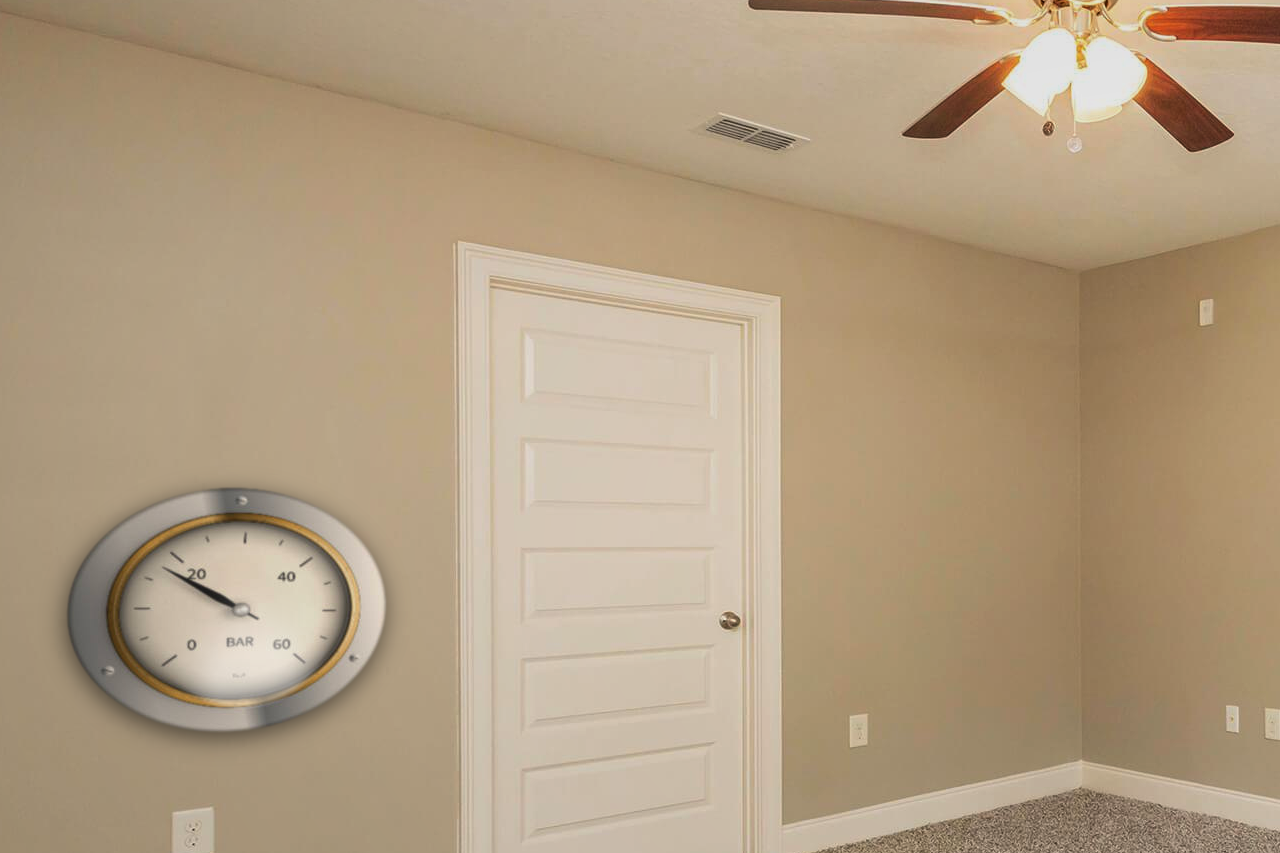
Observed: 17.5 bar
